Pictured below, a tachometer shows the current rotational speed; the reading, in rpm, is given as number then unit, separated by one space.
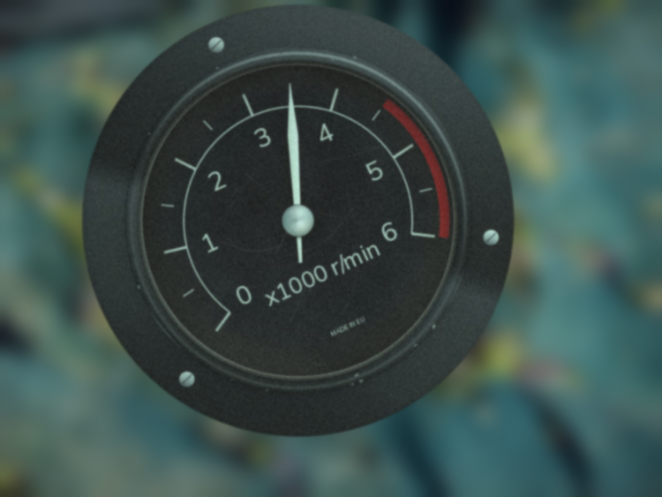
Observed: 3500 rpm
